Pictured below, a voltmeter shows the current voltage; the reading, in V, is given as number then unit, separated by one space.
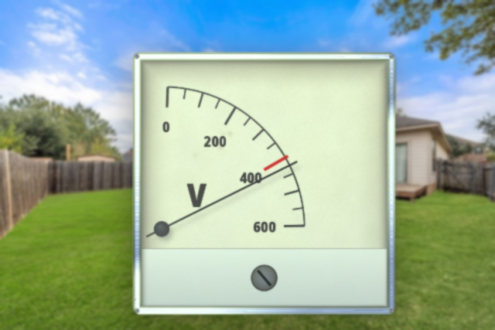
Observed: 425 V
